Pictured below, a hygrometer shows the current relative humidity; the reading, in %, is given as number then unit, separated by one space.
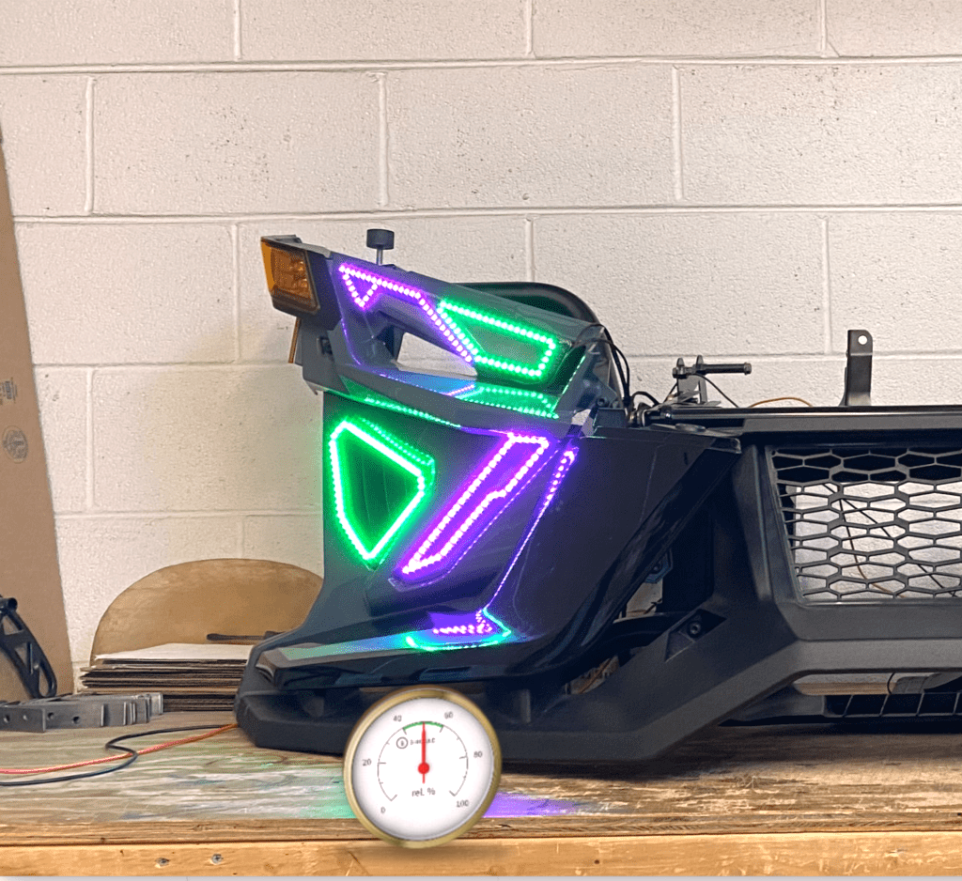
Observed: 50 %
